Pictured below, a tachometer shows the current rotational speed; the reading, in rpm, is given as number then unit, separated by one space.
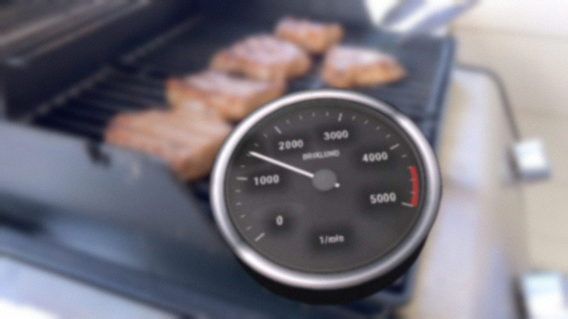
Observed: 1400 rpm
